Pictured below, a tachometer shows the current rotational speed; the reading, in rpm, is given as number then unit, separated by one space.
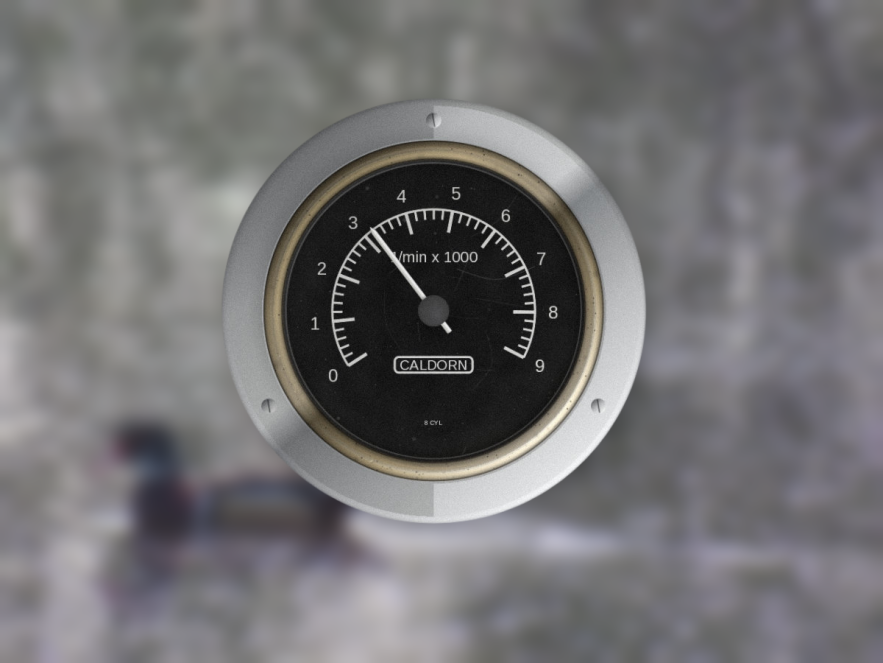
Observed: 3200 rpm
